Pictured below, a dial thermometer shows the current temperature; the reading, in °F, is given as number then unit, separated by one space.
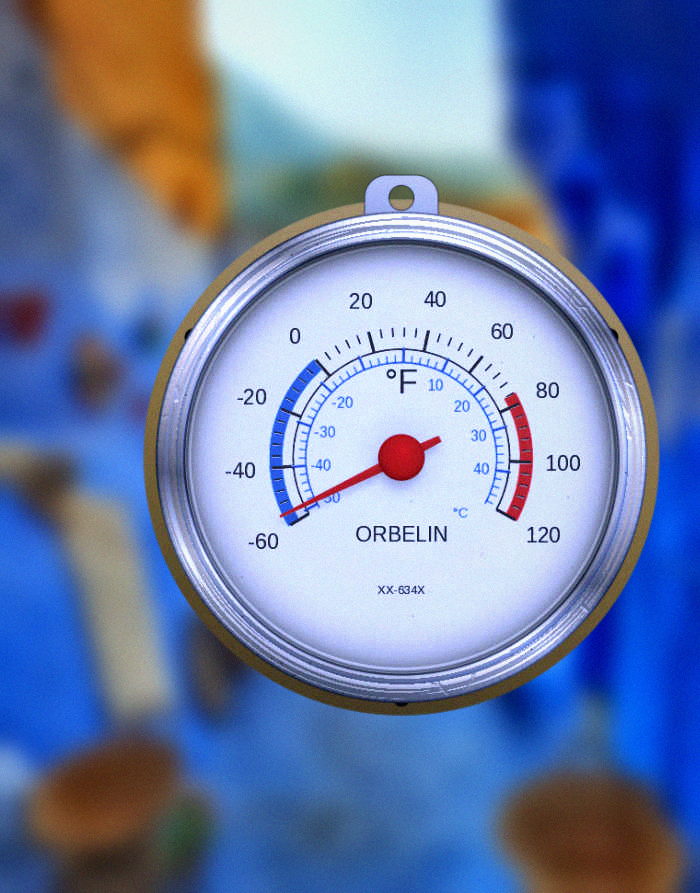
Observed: -56 °F
